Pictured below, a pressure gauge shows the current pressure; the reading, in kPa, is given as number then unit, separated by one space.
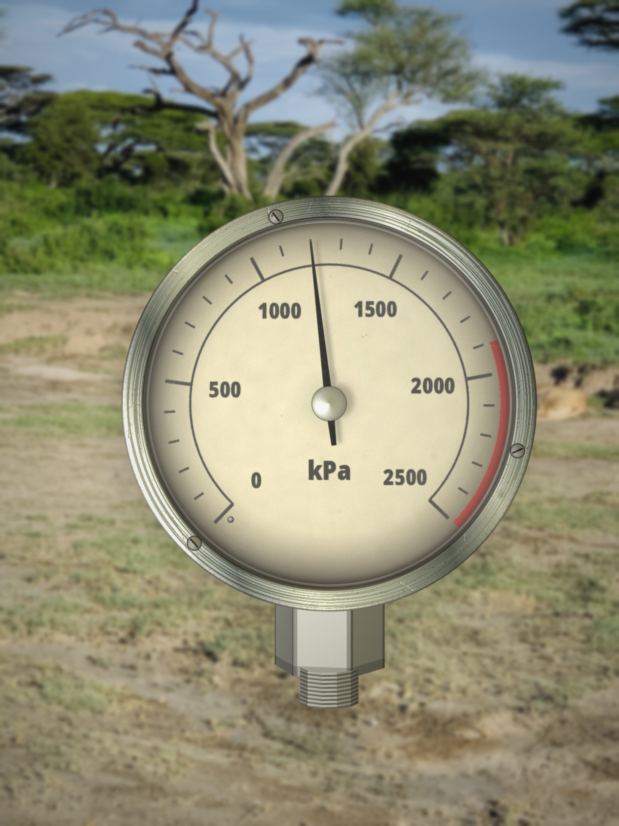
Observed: 1200 kPa
